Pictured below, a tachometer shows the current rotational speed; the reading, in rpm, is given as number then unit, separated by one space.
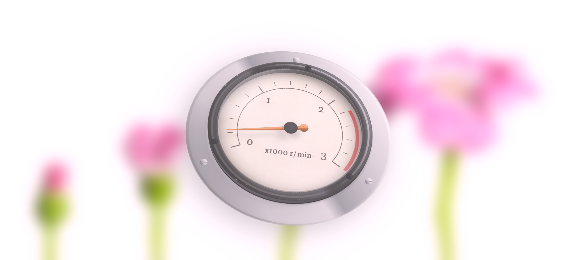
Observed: 200 rpm
